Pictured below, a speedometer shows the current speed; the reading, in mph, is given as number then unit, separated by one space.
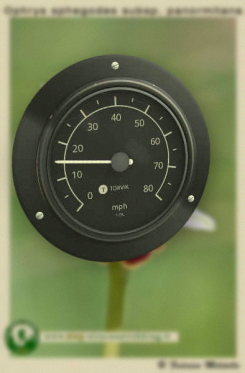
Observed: 15 mph
